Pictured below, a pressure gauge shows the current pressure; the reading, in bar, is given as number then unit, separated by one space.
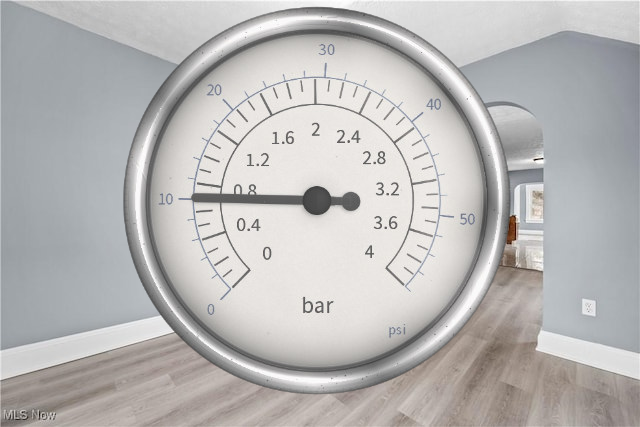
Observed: 0.7 bar
